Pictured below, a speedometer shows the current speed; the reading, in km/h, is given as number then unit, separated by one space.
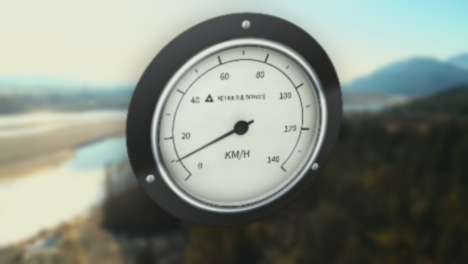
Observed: 10 km/h
